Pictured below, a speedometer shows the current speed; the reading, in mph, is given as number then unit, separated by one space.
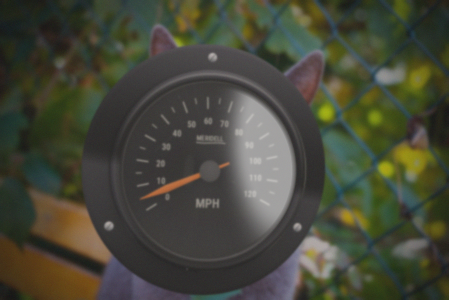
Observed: 5 mph
